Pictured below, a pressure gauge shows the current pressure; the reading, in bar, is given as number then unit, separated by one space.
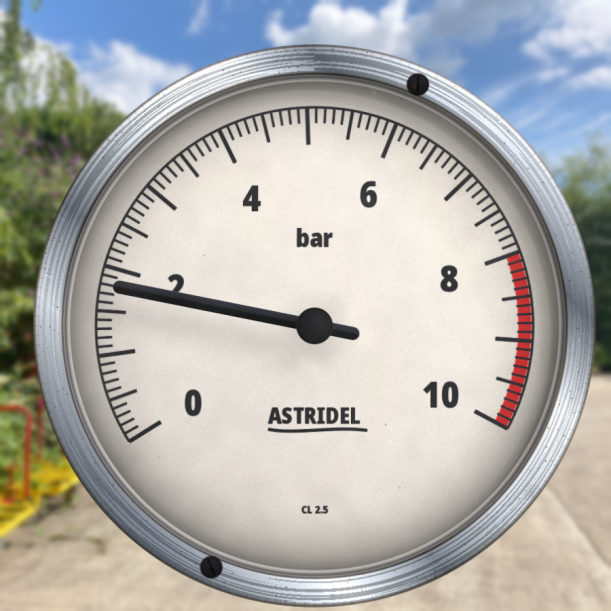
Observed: 1.8 bar
